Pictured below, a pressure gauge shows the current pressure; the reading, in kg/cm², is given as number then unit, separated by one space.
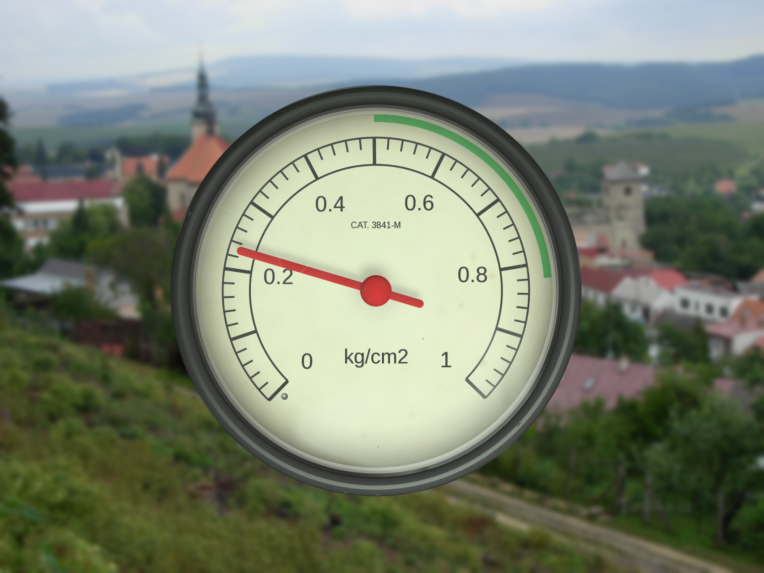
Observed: 0.23 kg/cm²
